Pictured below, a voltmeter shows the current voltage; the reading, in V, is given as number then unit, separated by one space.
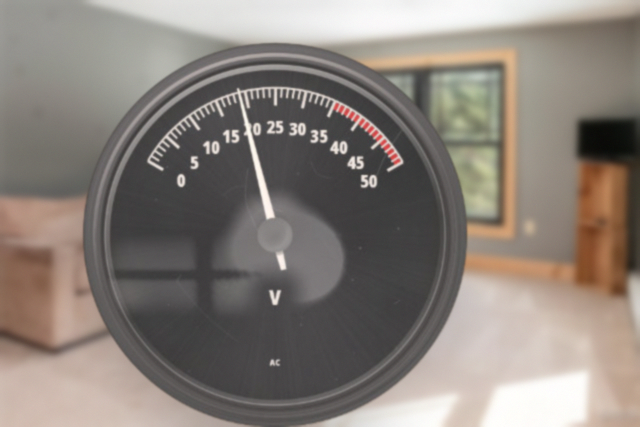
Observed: 19 V
